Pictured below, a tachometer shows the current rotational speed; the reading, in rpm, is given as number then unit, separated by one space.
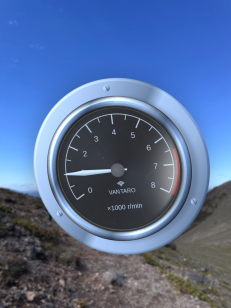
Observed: 1000 rpm
